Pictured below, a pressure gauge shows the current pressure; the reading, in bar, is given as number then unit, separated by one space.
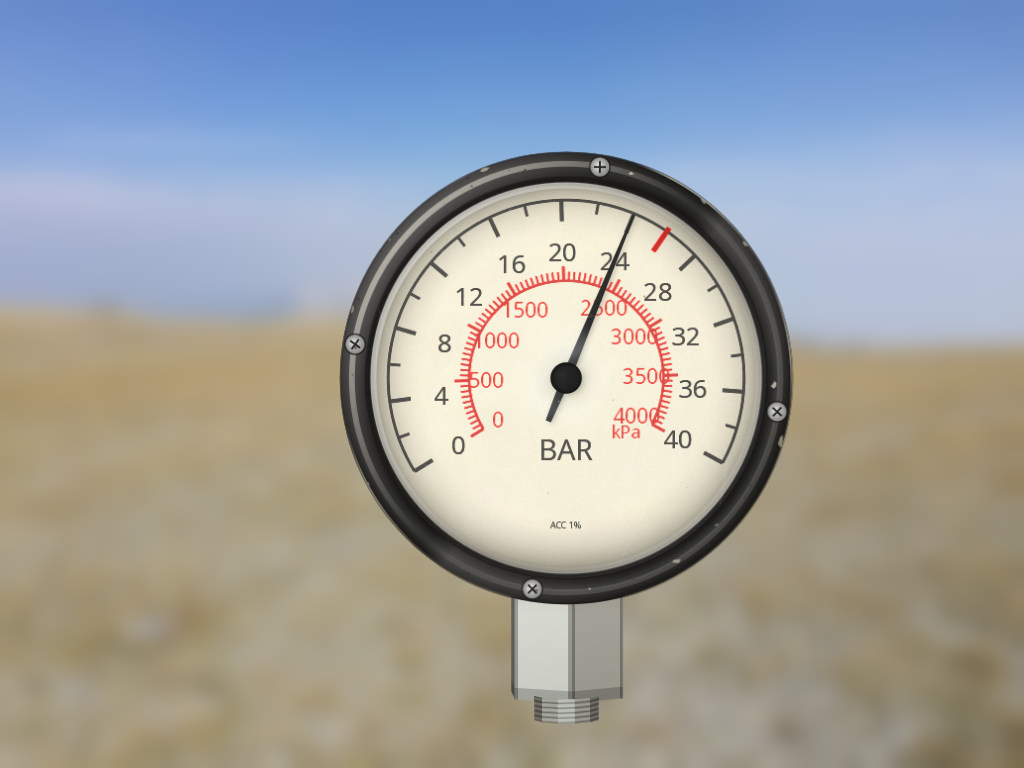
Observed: 24 bar
